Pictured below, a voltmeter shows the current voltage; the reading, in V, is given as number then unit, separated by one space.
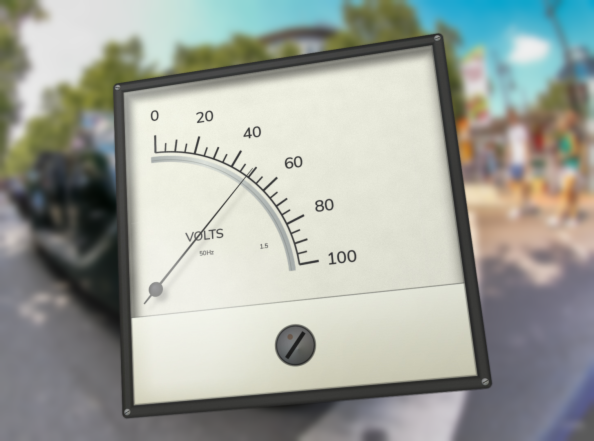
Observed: 50 V
